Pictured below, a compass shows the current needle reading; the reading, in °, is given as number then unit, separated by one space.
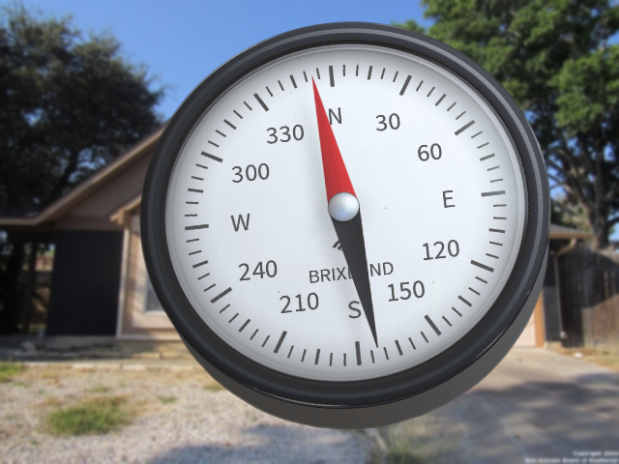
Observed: 352.5 °
